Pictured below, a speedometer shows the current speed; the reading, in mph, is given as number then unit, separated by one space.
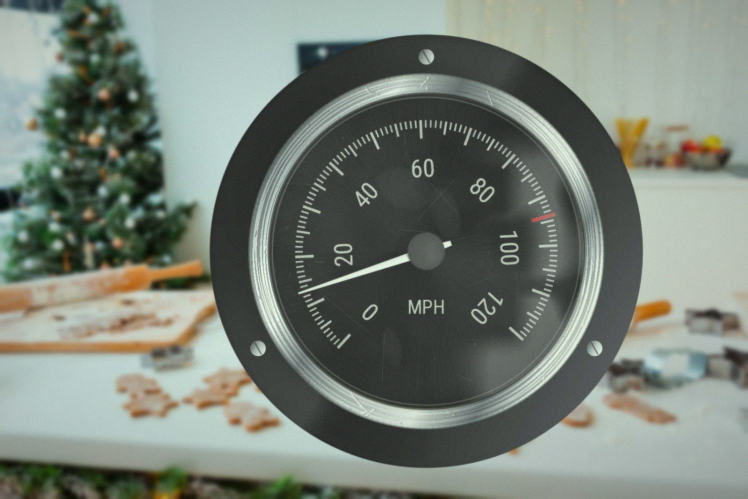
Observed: 13 mph
